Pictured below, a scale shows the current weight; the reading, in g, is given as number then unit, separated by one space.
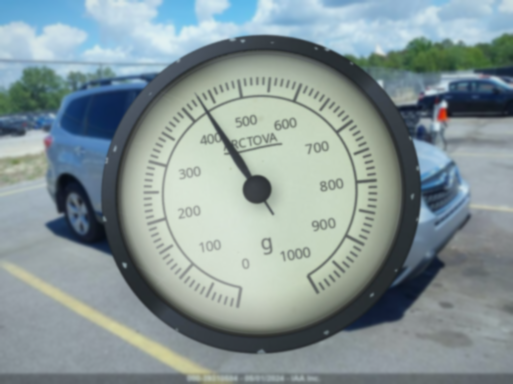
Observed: 430 g
